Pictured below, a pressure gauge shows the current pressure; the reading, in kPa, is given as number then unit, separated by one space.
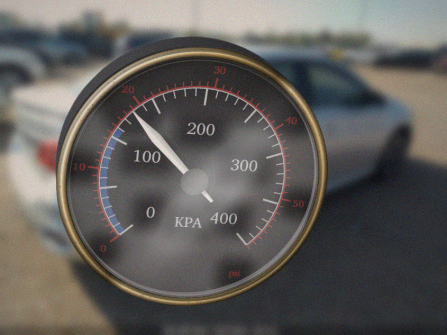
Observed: 130 kPa
